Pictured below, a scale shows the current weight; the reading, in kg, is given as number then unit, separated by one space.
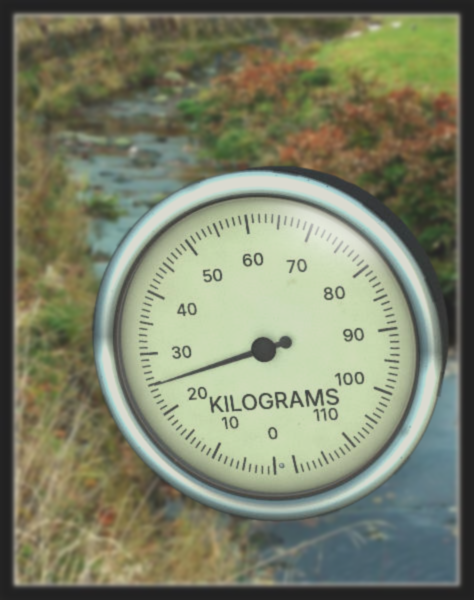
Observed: 25 kg
